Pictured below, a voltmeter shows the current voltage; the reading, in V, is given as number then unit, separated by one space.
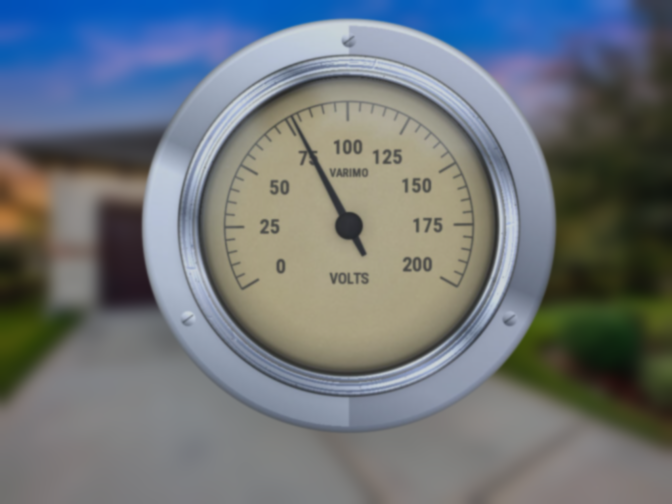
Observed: 77.5 V
